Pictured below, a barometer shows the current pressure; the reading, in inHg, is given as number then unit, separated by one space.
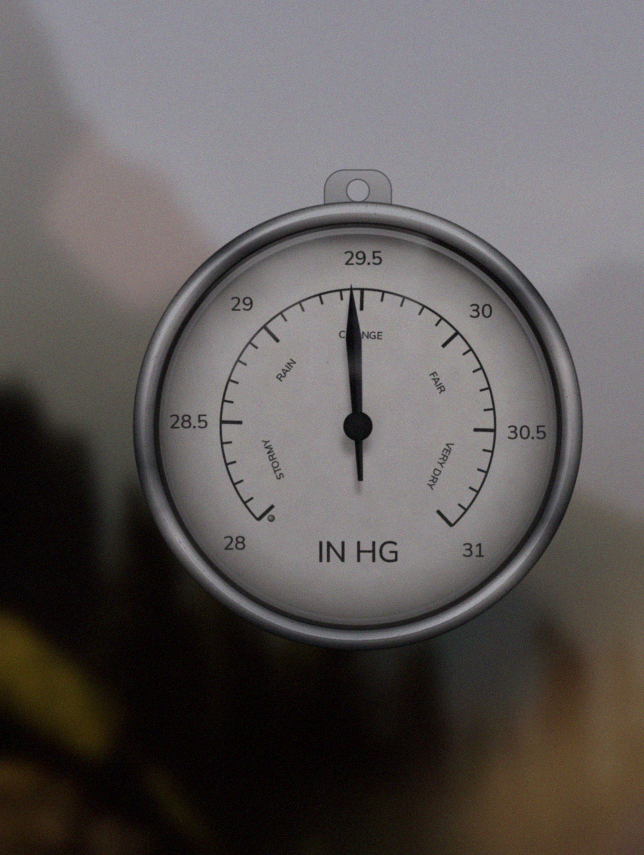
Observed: 29.45 inHg
